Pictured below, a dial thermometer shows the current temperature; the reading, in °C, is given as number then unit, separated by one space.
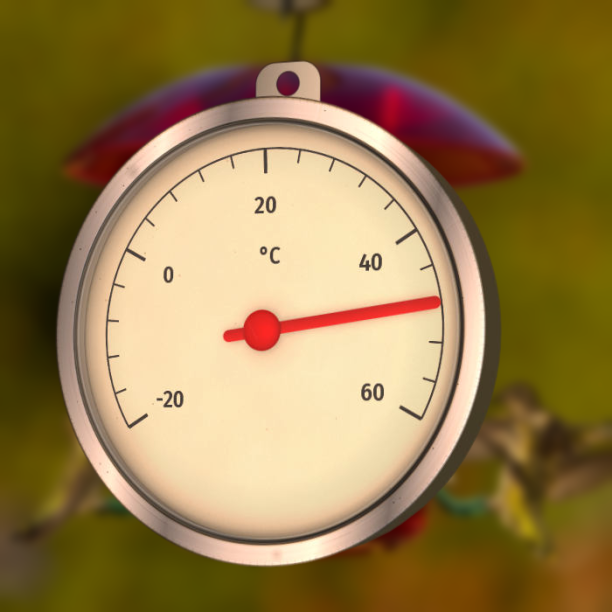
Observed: 48 °C
